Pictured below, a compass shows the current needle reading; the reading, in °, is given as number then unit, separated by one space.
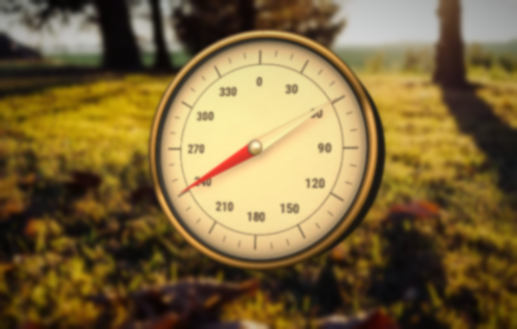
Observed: 240 °
